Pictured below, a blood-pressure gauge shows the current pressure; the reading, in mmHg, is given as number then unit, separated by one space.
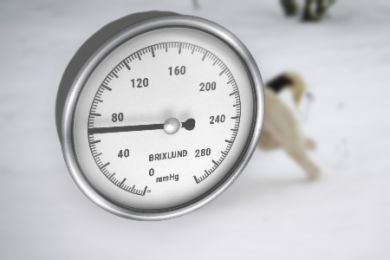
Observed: 70 mmHg
